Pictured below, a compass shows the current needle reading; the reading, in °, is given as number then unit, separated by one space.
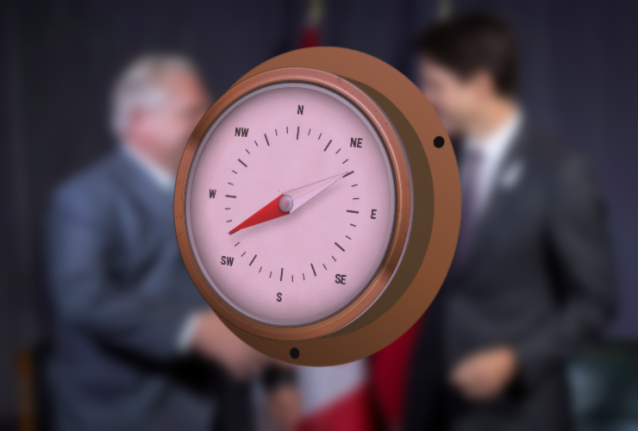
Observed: 240 °
